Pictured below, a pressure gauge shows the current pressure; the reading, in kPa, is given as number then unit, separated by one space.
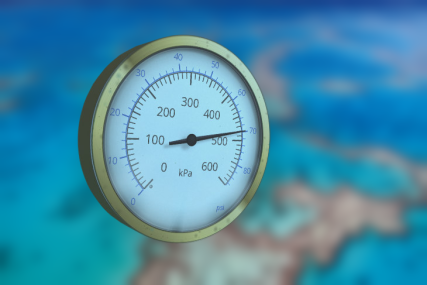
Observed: 480 kPa
